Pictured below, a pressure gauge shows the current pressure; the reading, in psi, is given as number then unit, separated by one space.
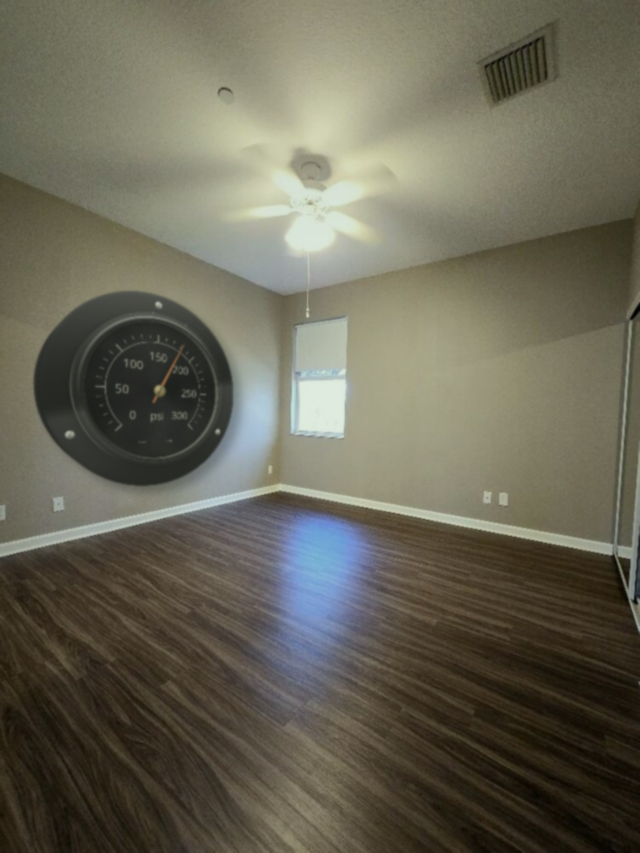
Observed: 180 psi
